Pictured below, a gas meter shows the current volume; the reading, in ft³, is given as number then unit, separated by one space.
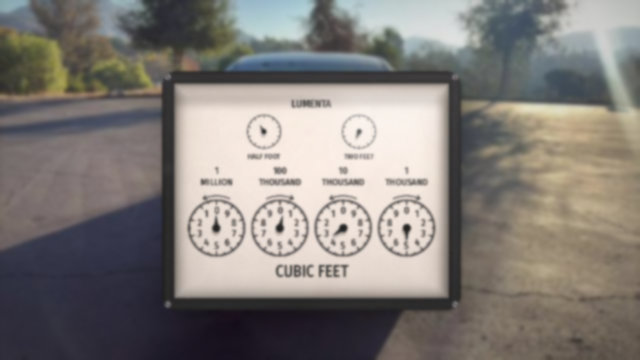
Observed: 3500 ft³
